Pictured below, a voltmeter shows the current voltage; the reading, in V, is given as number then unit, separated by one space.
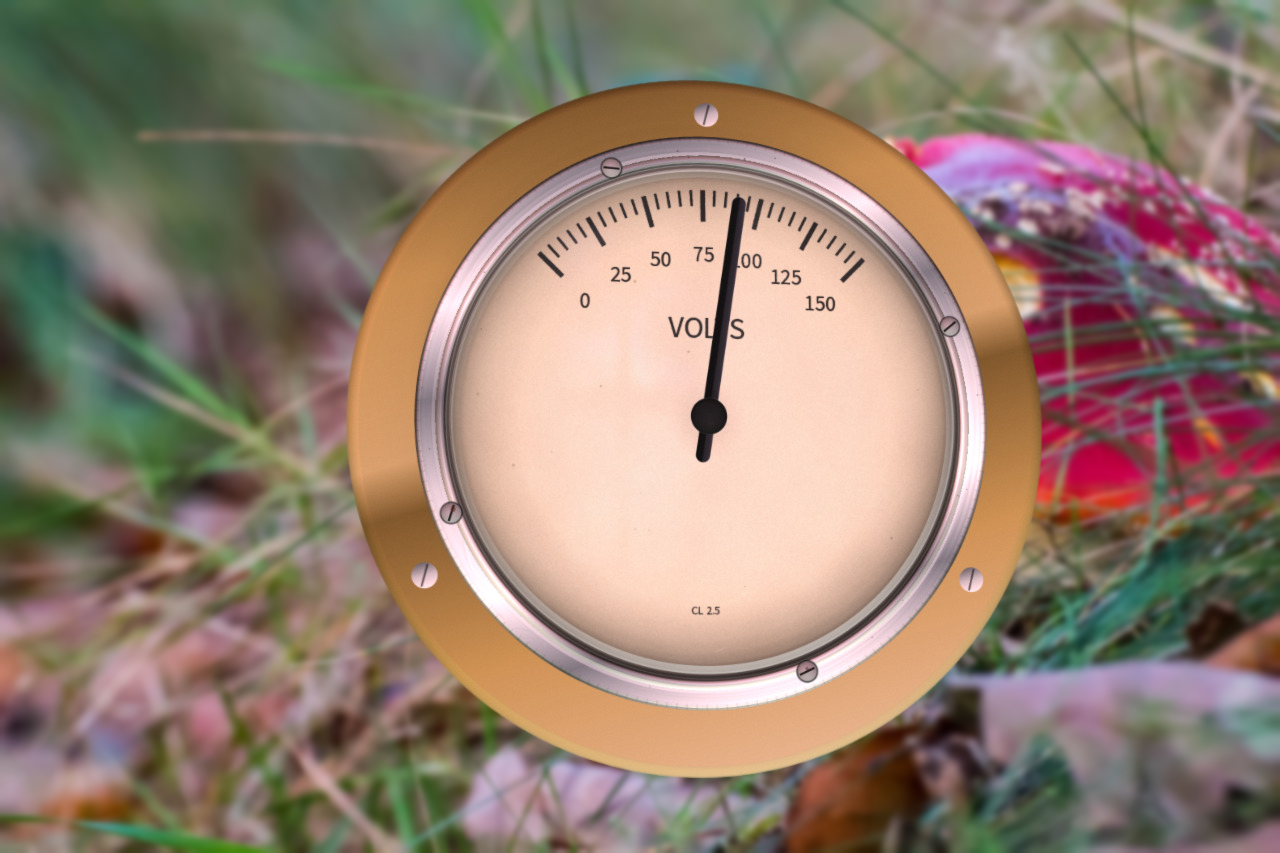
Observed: 90 V
